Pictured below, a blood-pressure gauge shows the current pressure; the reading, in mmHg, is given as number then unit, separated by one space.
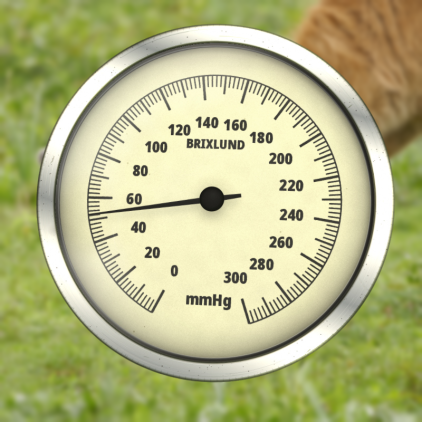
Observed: 52 mmHg
